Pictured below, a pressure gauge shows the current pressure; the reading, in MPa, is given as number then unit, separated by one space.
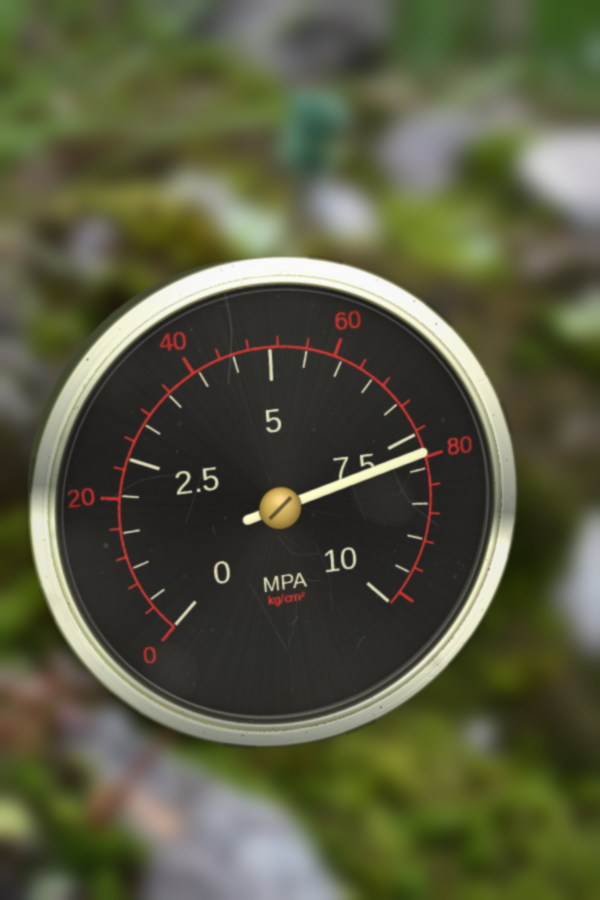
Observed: 7.75 MPa
